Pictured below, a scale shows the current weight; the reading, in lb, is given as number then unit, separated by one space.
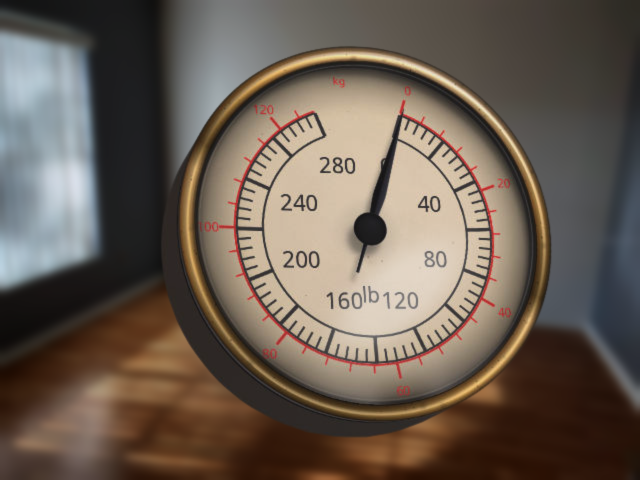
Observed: 0 lb
